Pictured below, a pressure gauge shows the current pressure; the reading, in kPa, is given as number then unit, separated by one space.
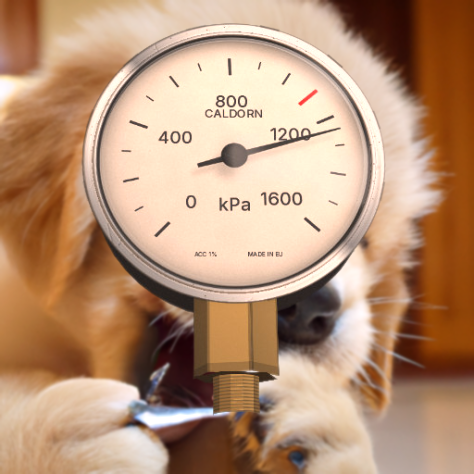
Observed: 1250 kPa
